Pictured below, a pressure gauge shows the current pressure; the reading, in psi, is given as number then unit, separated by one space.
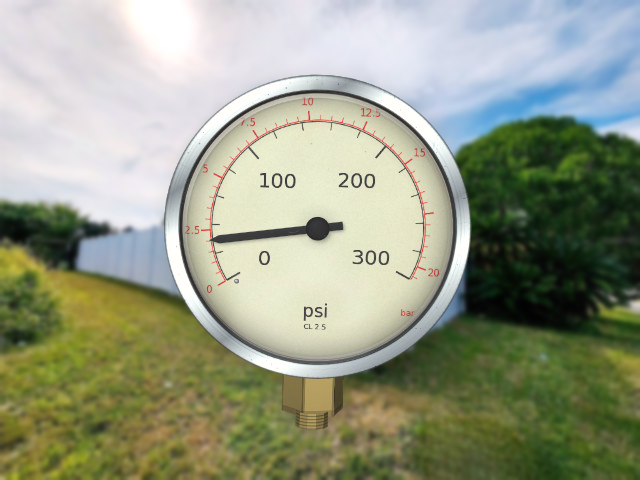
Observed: 30 psi
